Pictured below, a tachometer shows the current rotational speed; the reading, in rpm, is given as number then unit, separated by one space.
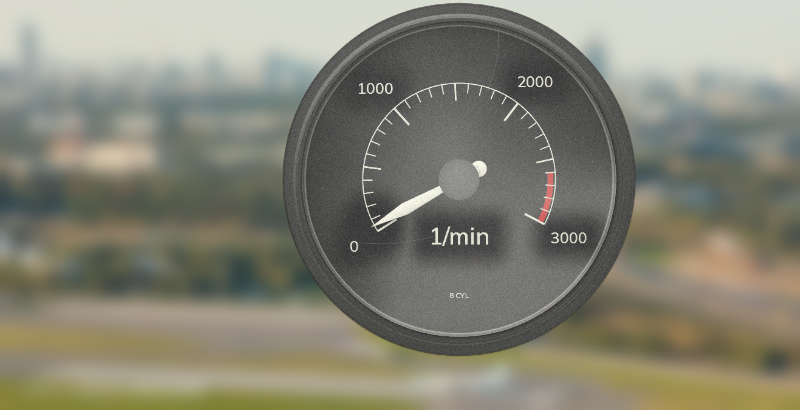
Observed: 50 rpm
